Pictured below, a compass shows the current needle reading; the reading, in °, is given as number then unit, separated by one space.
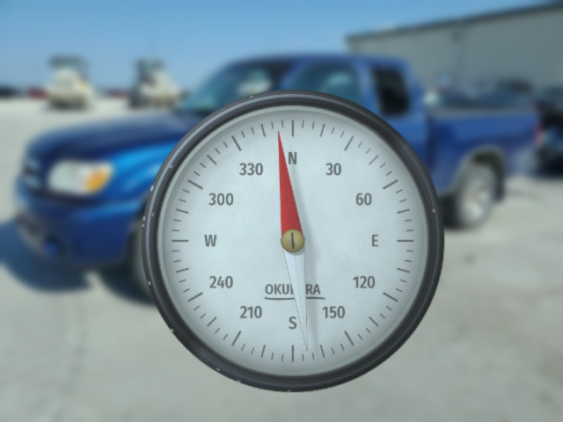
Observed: 352.5 °
